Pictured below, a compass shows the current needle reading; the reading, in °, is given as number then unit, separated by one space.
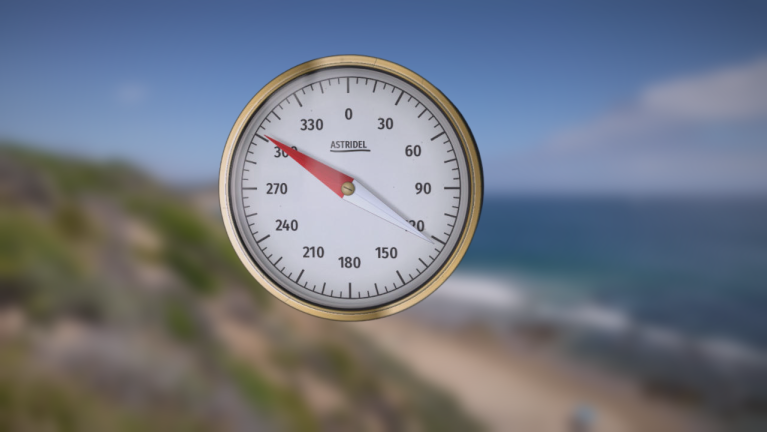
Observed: 302.5 °
